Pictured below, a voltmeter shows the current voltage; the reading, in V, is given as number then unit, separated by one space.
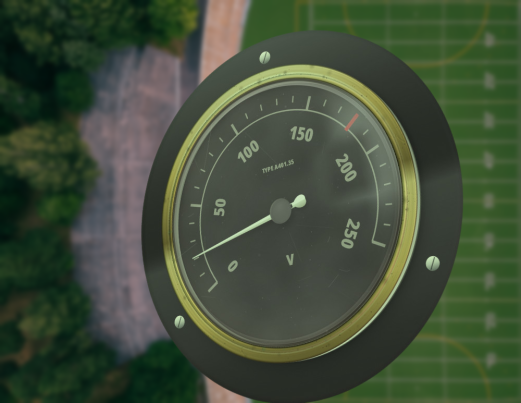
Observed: 20 V
